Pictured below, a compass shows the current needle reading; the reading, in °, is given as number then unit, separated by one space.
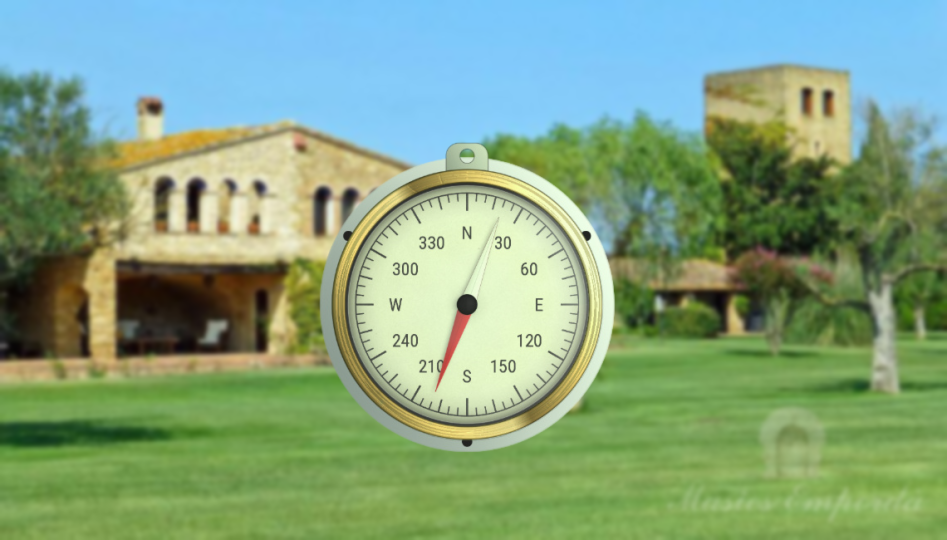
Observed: 200 °
